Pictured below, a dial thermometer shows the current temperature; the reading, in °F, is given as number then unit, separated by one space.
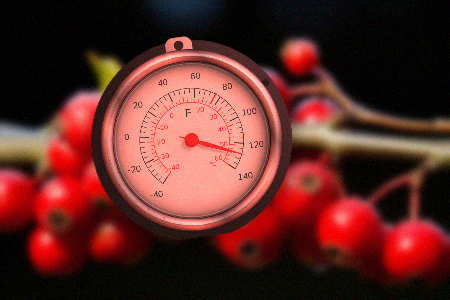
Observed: 128 °F
